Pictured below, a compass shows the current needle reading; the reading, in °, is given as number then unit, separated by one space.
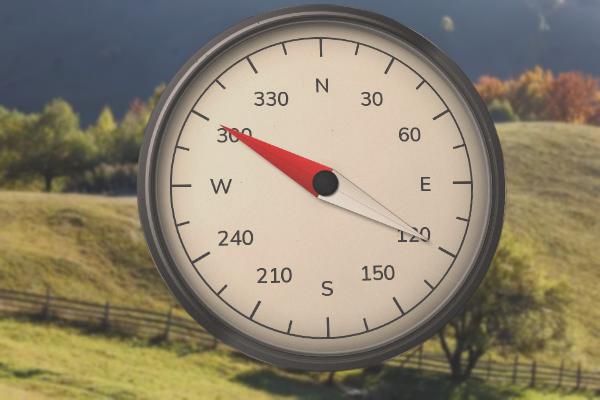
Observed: 300 °
